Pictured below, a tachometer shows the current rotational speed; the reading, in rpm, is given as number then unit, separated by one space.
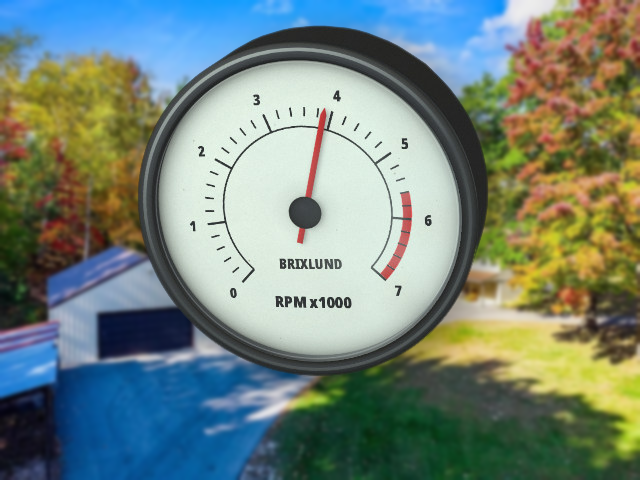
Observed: 3900 rpm
